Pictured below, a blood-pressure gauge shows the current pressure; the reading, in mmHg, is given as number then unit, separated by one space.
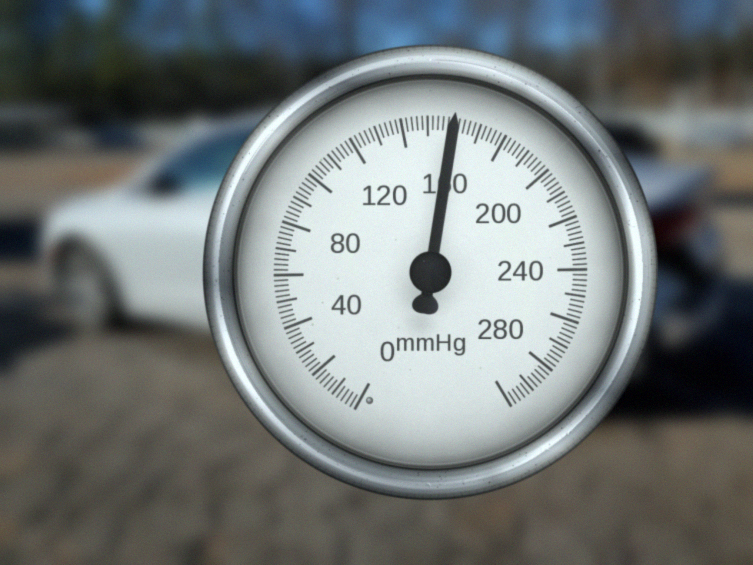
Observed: 160 mmHg
